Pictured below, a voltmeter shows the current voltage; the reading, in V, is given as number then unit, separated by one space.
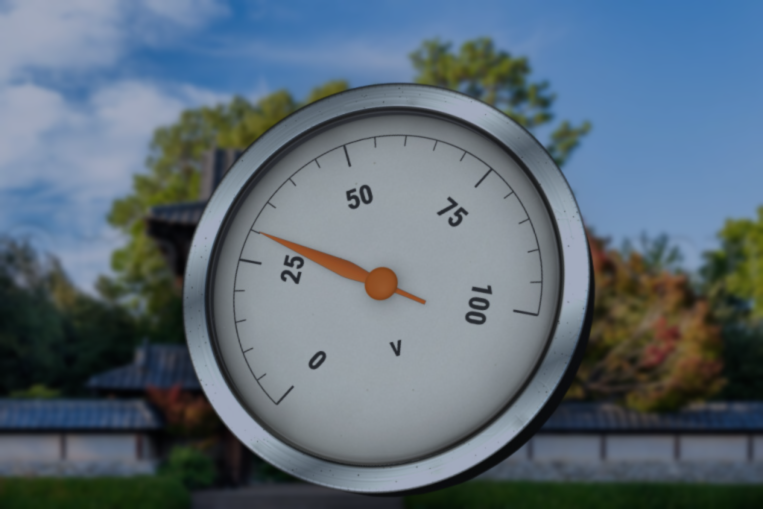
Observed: 30 V
